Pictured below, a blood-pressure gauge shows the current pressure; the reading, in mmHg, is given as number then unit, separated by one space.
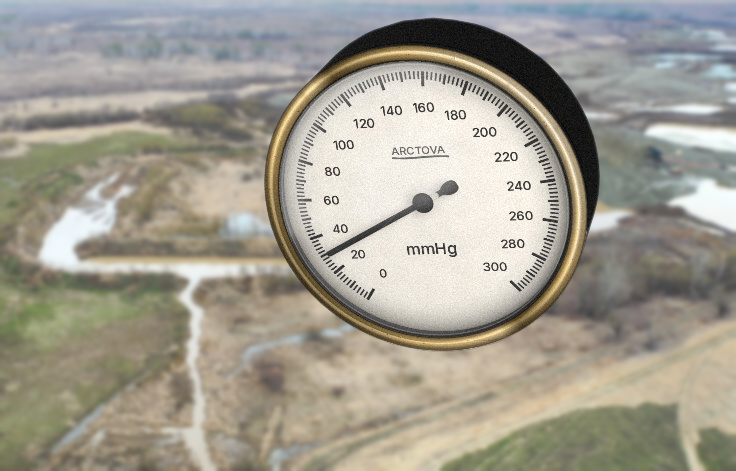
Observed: 30 mmHg
